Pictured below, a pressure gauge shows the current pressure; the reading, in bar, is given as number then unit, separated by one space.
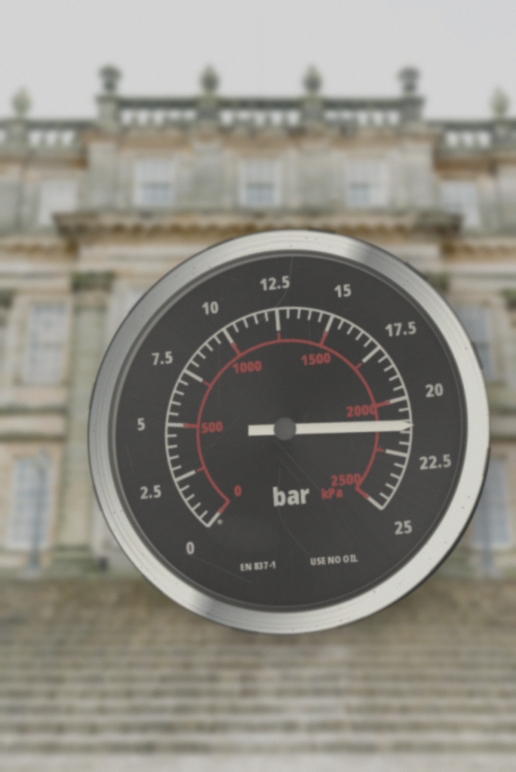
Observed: 21.25 bar
